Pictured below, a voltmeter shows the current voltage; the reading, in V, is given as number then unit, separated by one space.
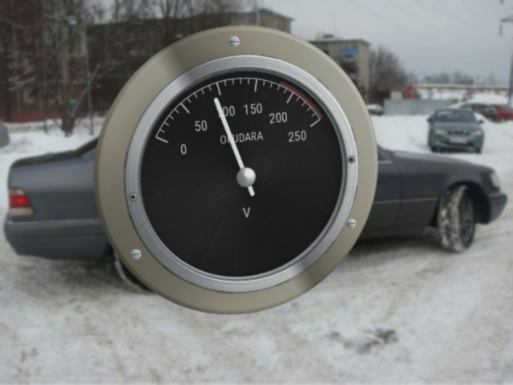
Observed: 90 V
